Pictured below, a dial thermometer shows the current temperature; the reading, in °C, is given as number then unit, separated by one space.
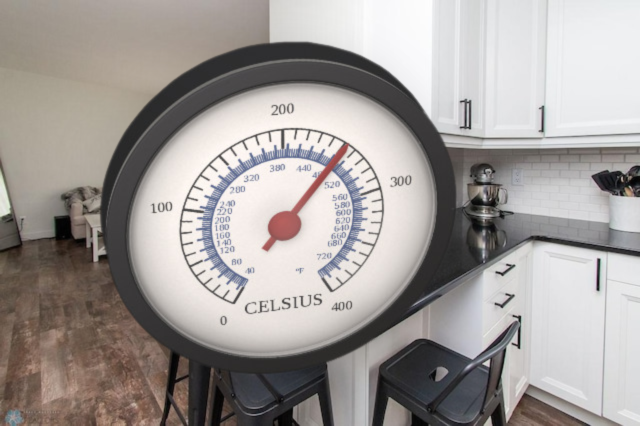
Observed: 250 °C
